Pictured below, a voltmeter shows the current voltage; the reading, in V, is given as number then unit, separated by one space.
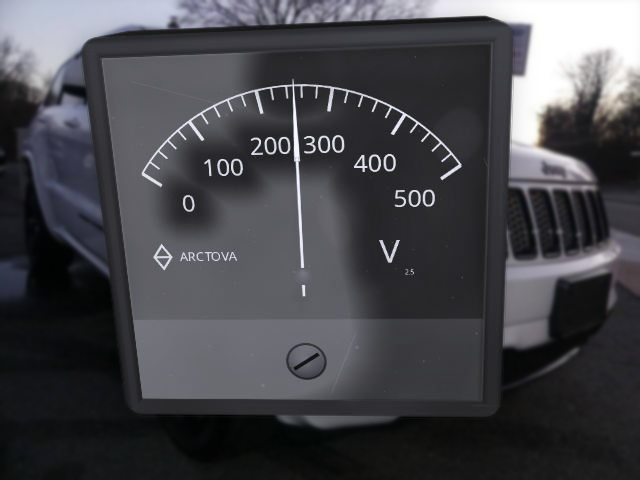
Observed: 250 V
